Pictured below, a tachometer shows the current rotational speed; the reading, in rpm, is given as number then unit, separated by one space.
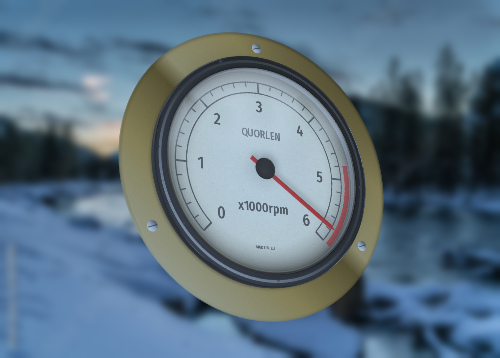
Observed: 5800 rpm
